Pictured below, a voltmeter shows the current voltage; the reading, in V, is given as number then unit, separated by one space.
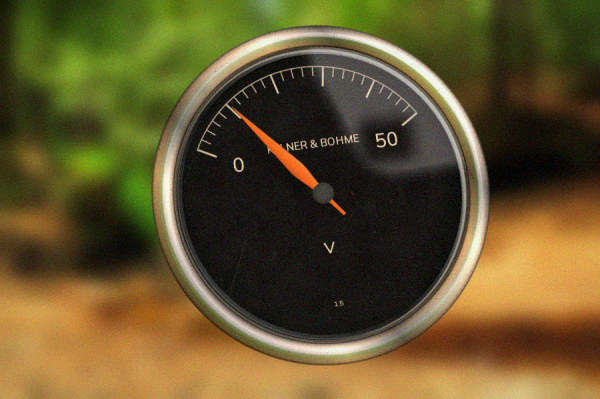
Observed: 10 V
